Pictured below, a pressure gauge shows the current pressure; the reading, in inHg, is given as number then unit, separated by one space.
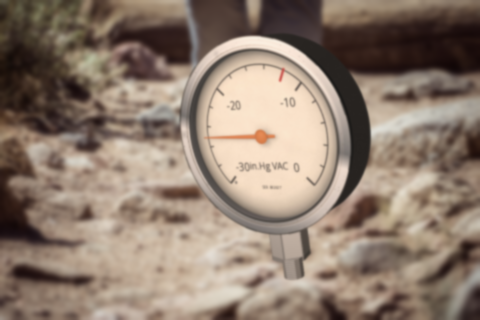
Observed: -25 inHg
